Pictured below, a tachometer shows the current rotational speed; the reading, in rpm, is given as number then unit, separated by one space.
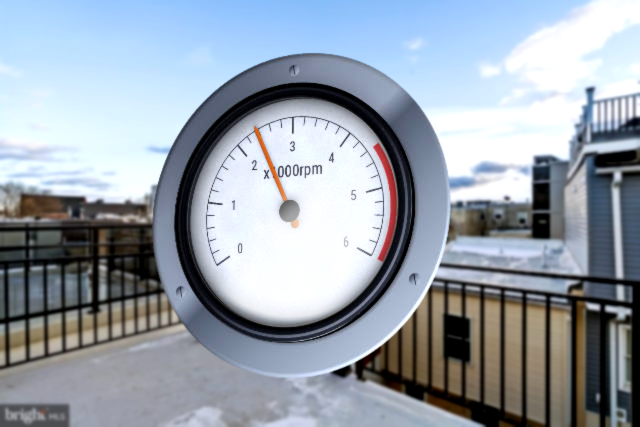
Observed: 2400 rpm
